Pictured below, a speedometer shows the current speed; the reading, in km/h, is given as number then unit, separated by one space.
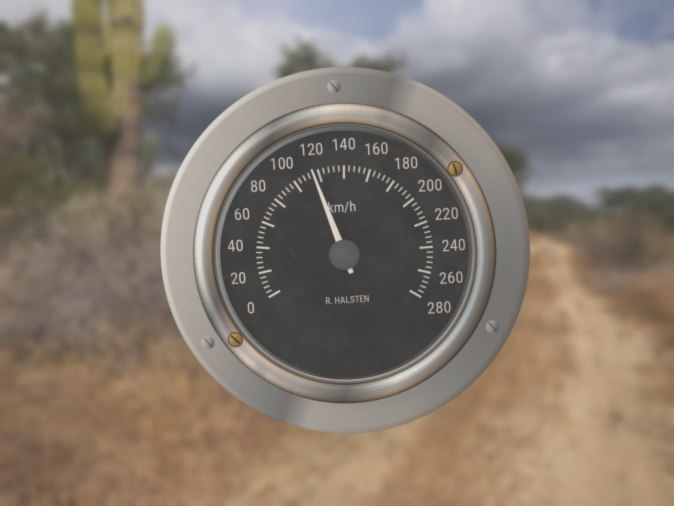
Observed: 116 km/h
